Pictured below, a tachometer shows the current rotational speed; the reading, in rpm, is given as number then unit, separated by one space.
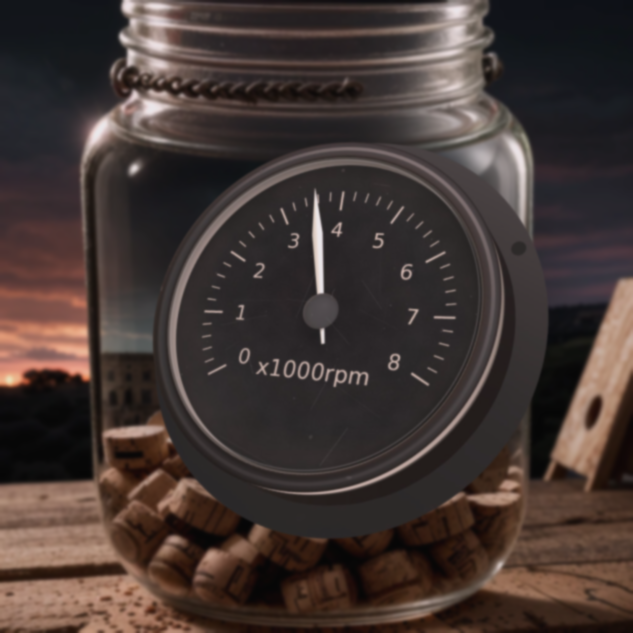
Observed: 3600 rpm
